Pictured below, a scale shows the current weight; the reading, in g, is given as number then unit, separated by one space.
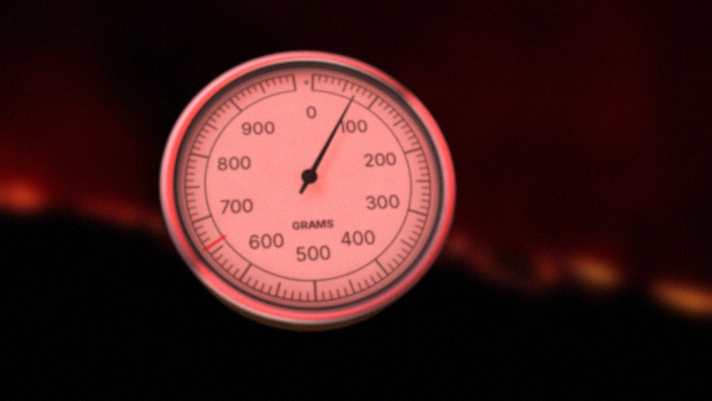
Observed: 70 g
